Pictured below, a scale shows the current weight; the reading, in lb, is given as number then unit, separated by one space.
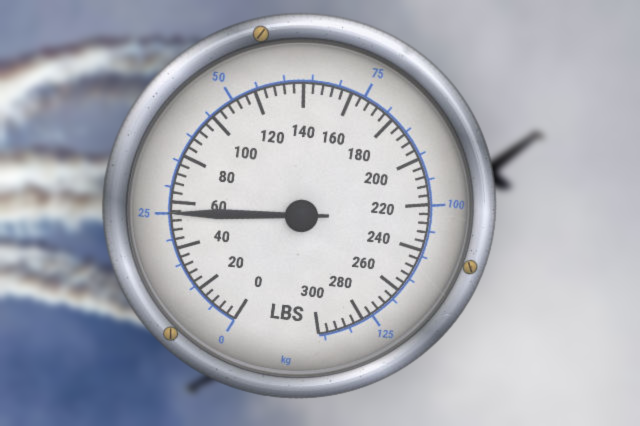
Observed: 56 lb
